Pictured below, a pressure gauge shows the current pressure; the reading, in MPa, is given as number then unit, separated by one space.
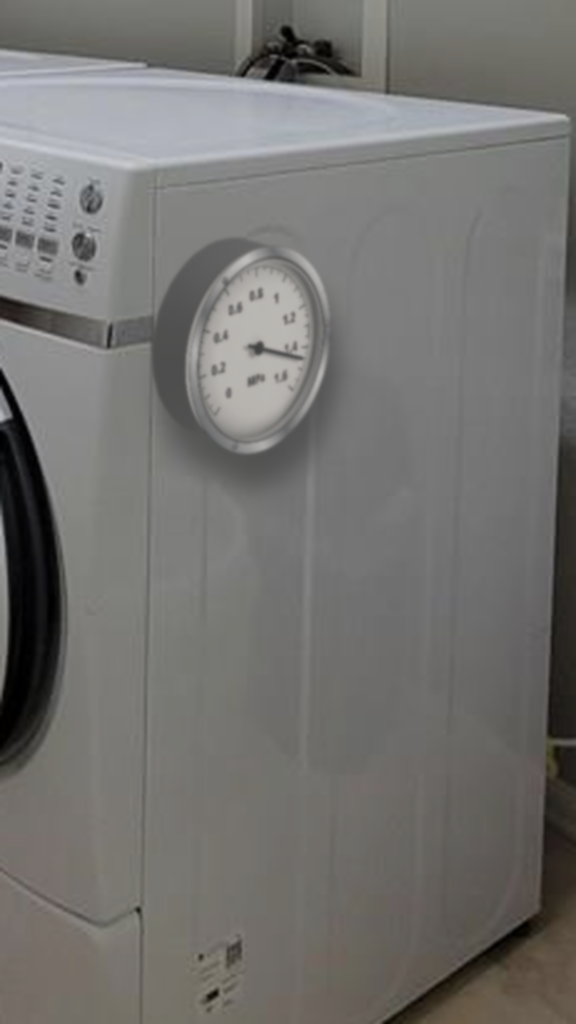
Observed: 1.45 MPa
